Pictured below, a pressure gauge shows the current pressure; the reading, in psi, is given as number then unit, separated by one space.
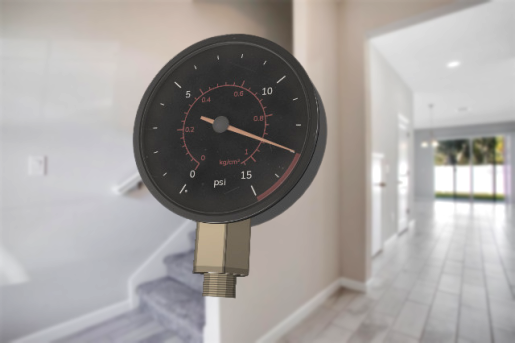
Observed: 13 psi
